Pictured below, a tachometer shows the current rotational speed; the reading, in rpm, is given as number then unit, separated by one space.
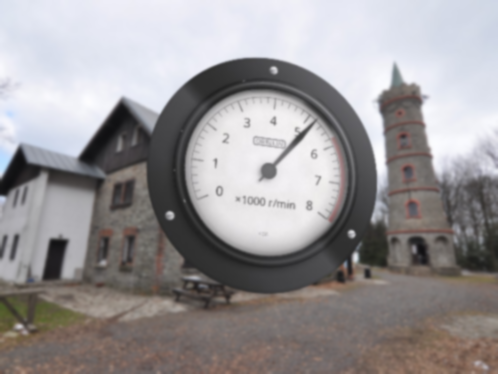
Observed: 5200 rpm
